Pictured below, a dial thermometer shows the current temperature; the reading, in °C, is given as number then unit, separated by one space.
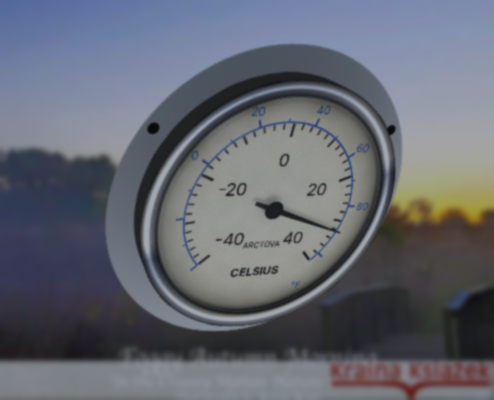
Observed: 32 °C
